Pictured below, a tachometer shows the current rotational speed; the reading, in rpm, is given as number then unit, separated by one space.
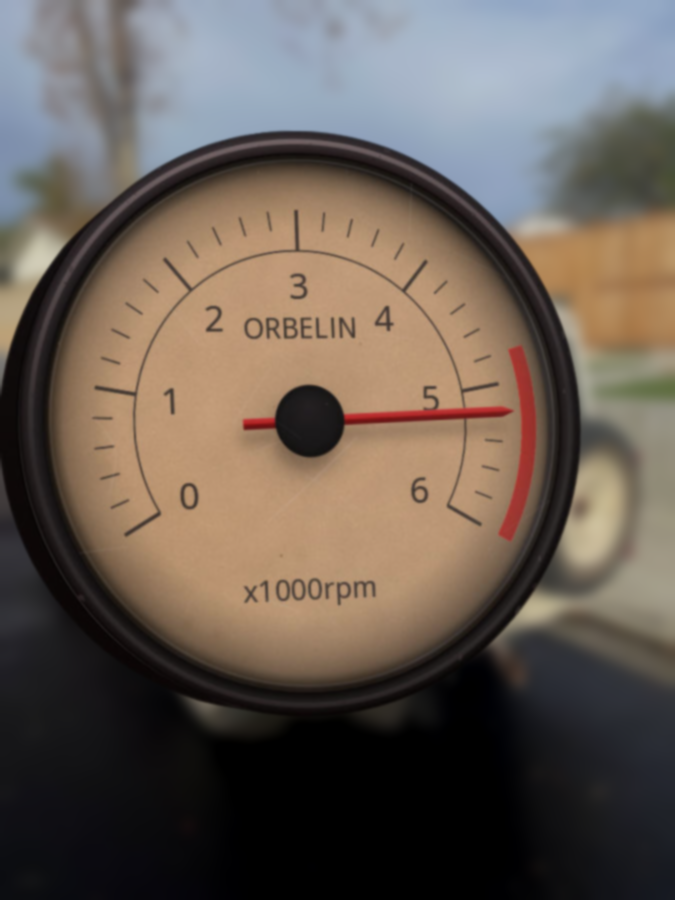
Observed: 5200 rpm
